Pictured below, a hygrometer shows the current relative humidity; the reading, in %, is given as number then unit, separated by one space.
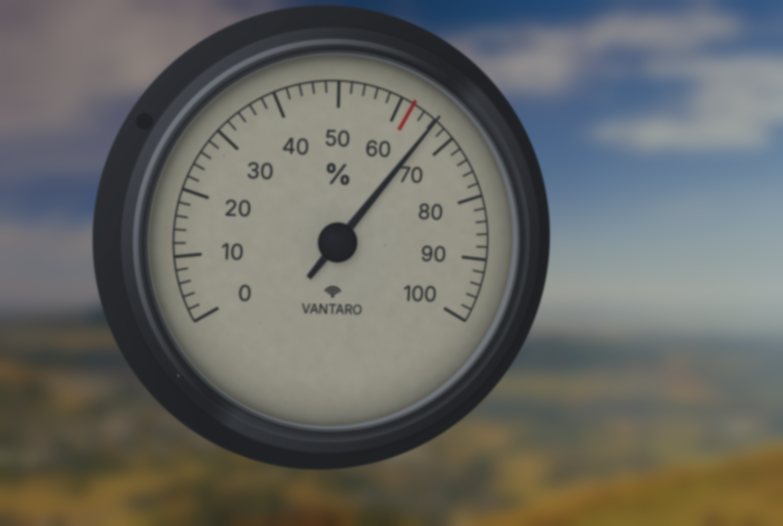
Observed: 66 %
